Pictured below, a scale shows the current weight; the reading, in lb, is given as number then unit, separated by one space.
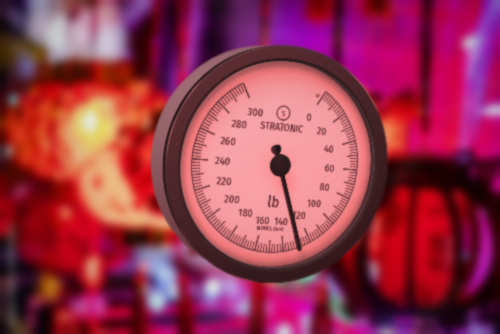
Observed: 130 lb
